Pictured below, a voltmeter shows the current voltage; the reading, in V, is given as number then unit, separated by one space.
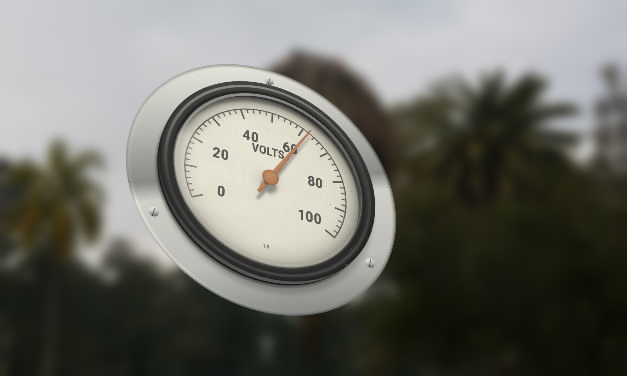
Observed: 62 V
